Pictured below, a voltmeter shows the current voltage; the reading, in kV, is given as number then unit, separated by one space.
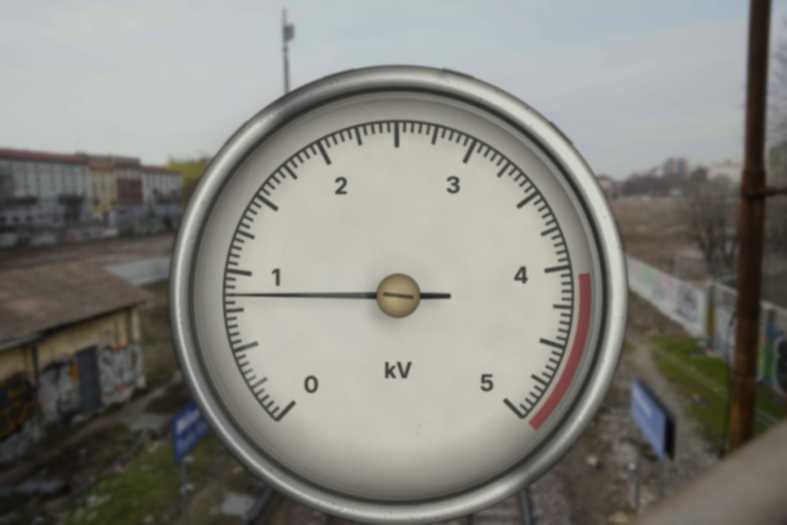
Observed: 0.85 kV
